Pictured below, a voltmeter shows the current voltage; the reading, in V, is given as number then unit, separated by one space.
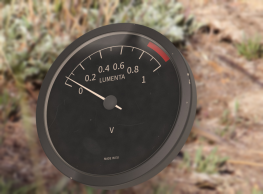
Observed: 0.05 V
